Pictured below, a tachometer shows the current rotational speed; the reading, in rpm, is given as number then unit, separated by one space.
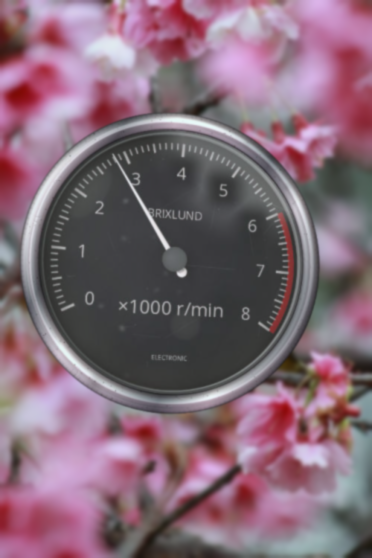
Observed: 2800 rpm
